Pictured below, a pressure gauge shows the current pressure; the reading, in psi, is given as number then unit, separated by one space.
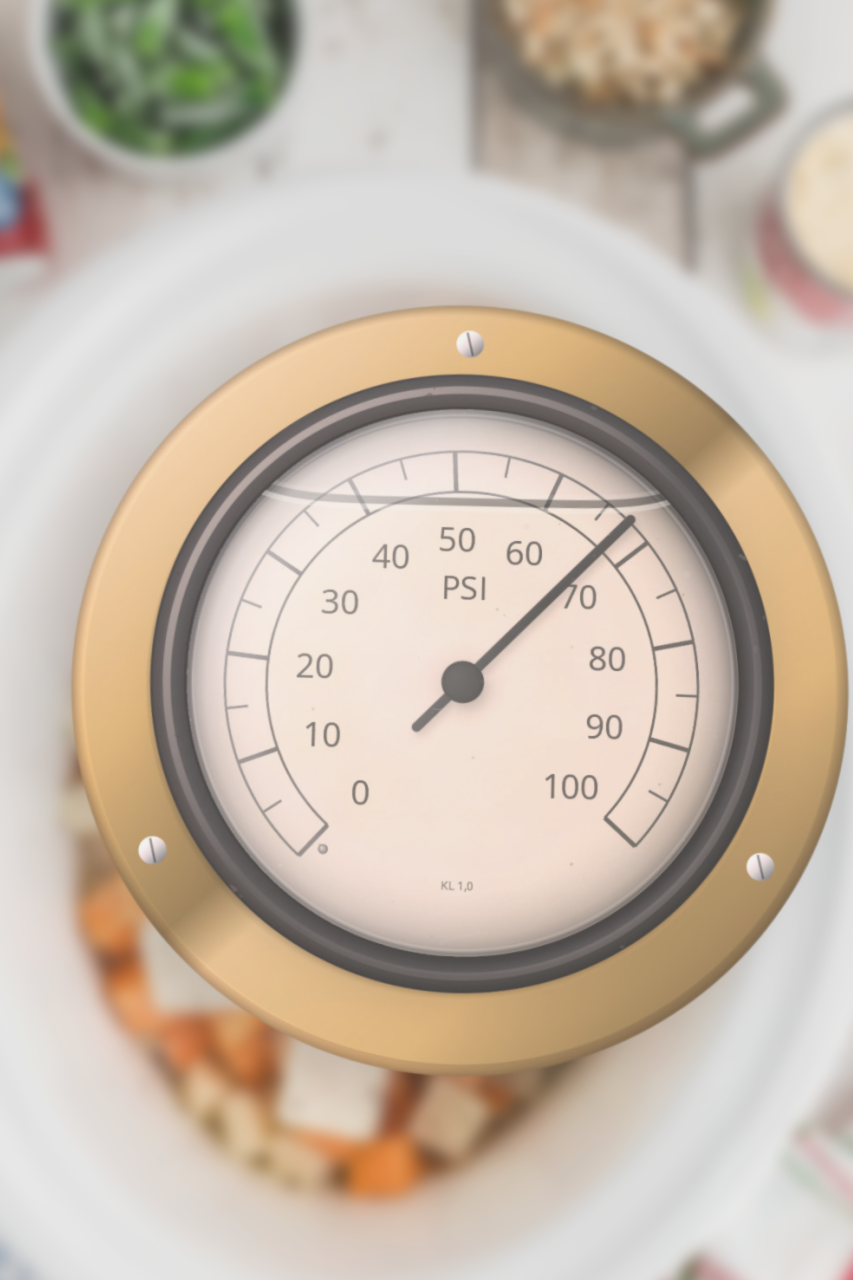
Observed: 67.5 psi
